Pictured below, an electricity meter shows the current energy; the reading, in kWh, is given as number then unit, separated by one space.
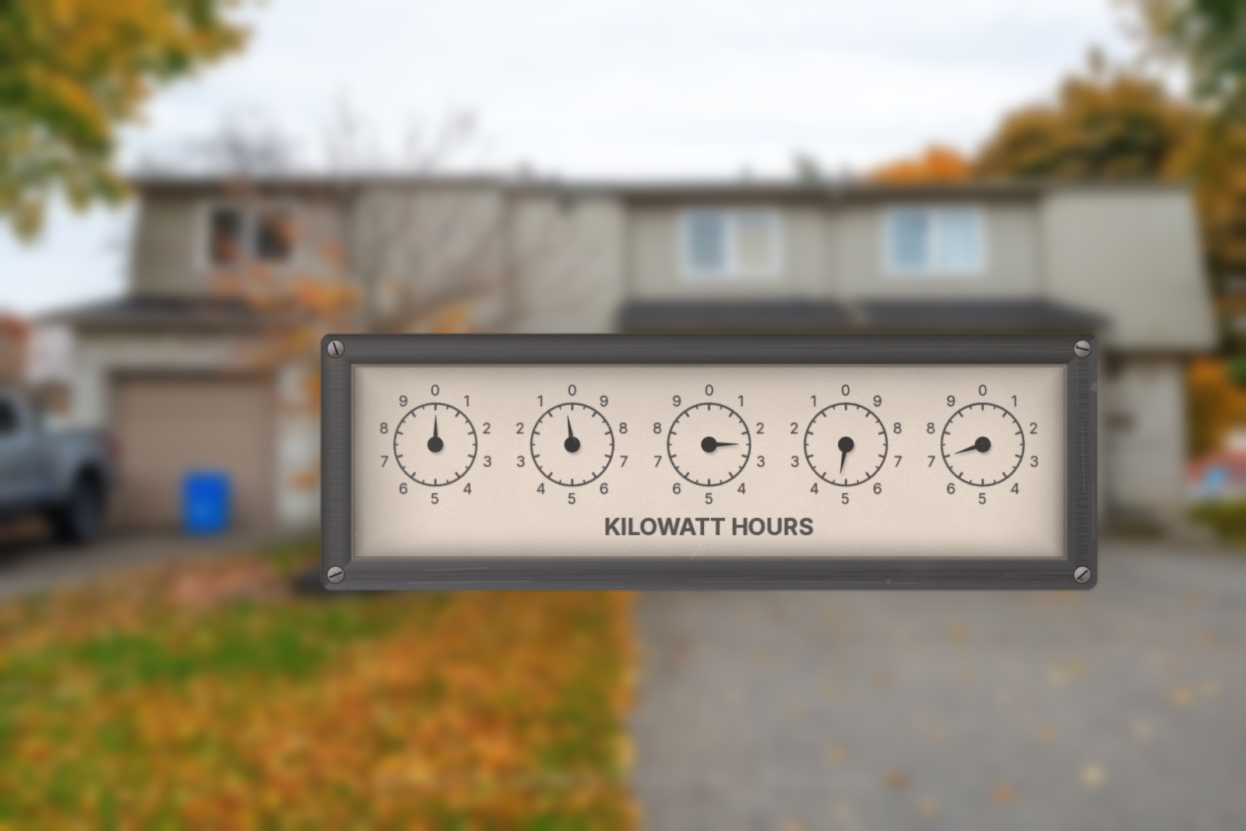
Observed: 247 kWh
